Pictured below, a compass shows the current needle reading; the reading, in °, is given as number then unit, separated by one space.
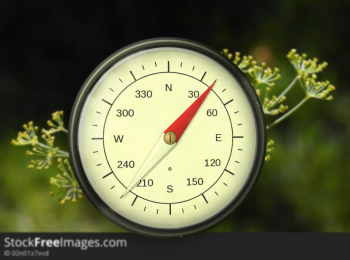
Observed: 40 °
